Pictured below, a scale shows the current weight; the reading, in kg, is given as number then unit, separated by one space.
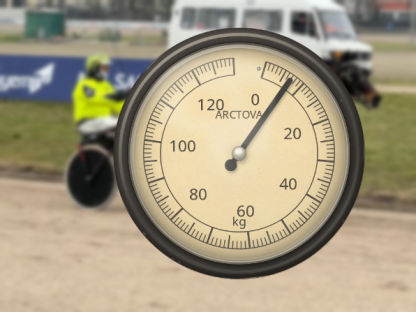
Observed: 7 kg
